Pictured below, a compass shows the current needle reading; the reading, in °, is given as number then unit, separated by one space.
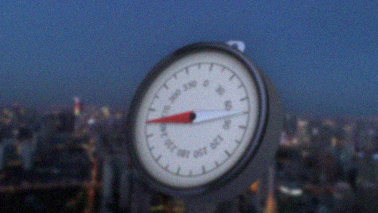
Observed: 255 °
